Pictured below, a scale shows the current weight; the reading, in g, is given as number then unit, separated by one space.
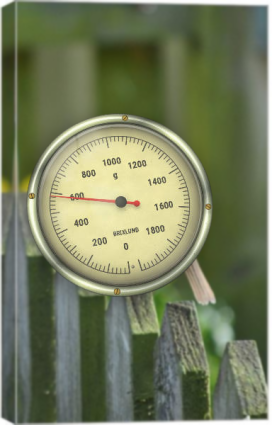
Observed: 580 g
